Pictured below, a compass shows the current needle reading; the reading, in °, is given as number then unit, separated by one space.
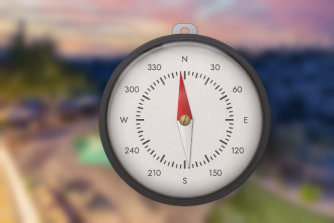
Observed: 355 °
